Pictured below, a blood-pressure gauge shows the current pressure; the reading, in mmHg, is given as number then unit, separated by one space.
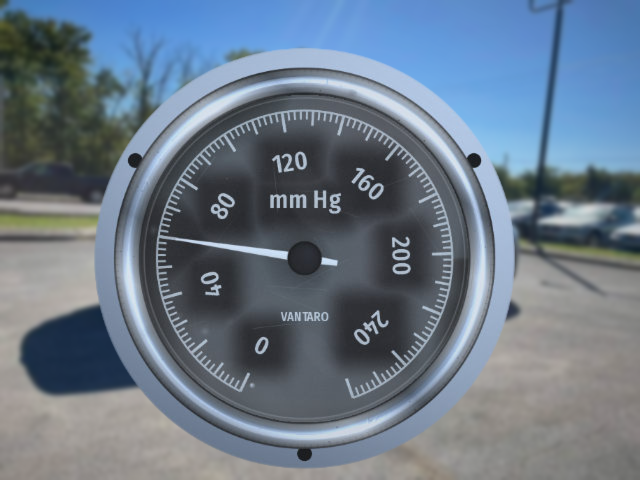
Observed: 60 mmHg
